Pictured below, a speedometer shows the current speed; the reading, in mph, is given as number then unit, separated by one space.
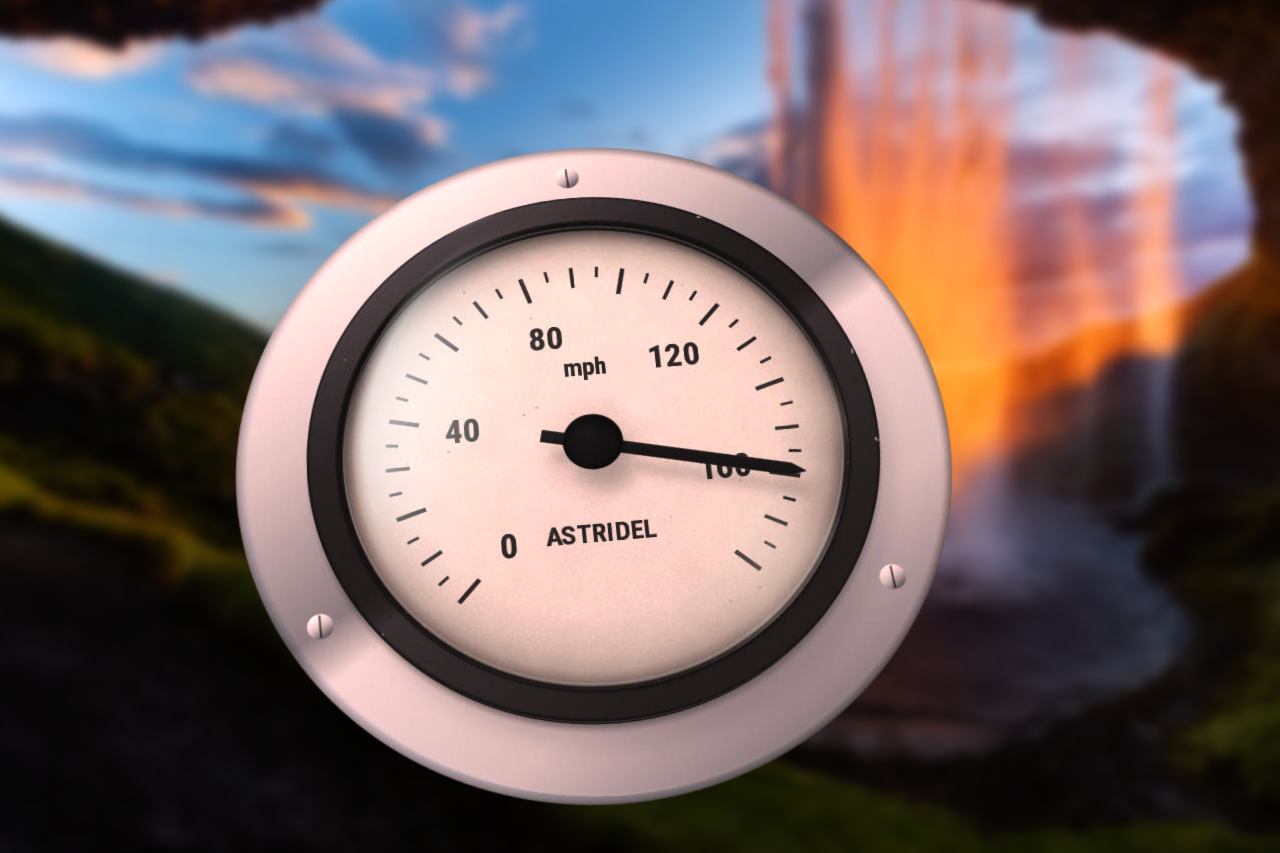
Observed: 160 mph
